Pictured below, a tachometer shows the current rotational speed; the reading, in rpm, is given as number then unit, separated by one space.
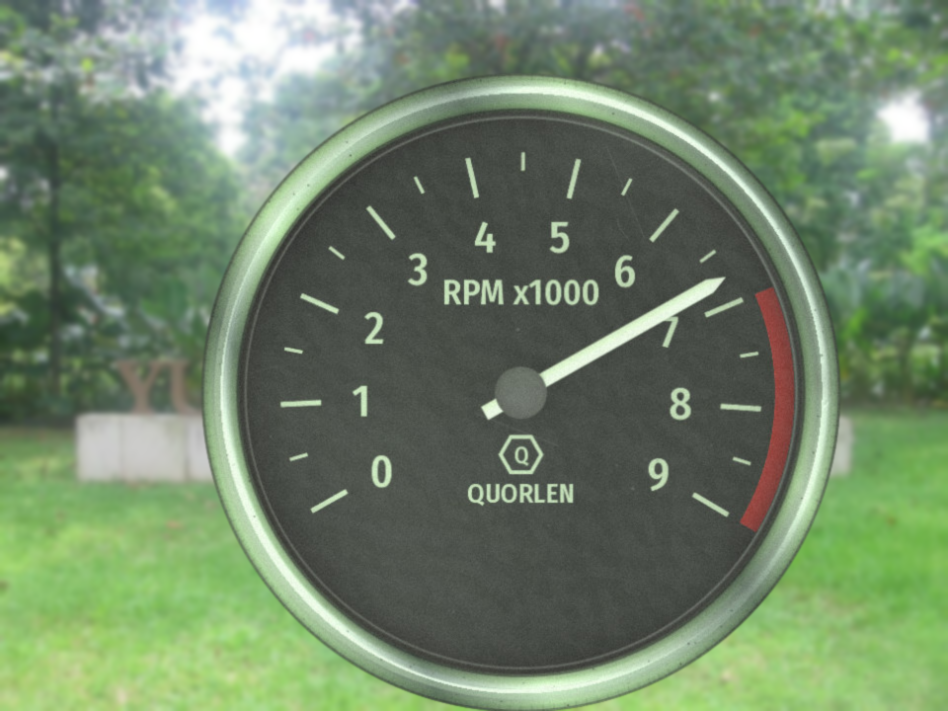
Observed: 6750 rpm
